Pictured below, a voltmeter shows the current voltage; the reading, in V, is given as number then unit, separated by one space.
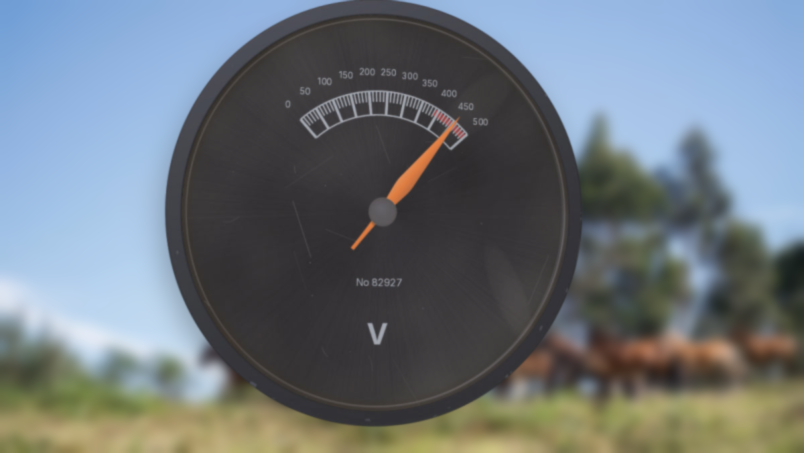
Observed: 450 V
